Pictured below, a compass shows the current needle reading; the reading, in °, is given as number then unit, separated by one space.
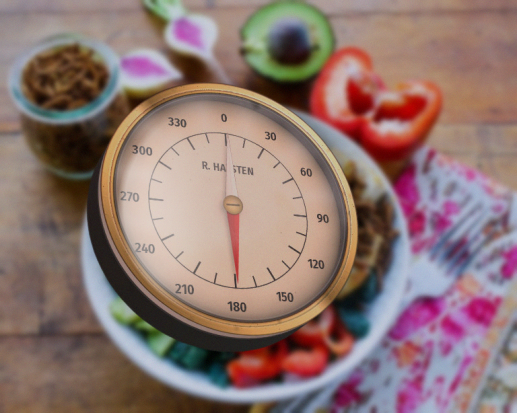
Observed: 180 °
